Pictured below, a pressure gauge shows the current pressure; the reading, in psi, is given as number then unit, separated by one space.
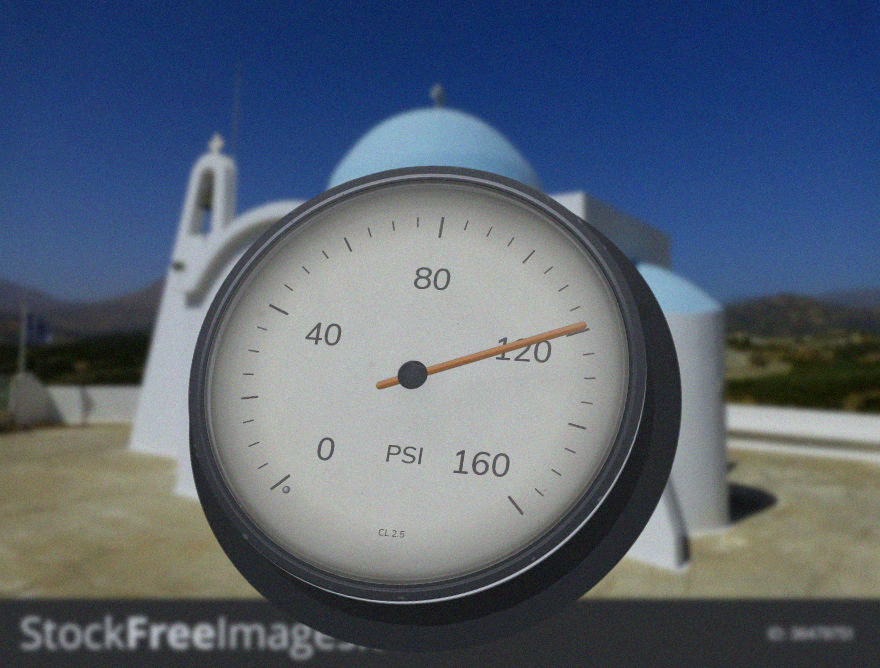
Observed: 120 psi
